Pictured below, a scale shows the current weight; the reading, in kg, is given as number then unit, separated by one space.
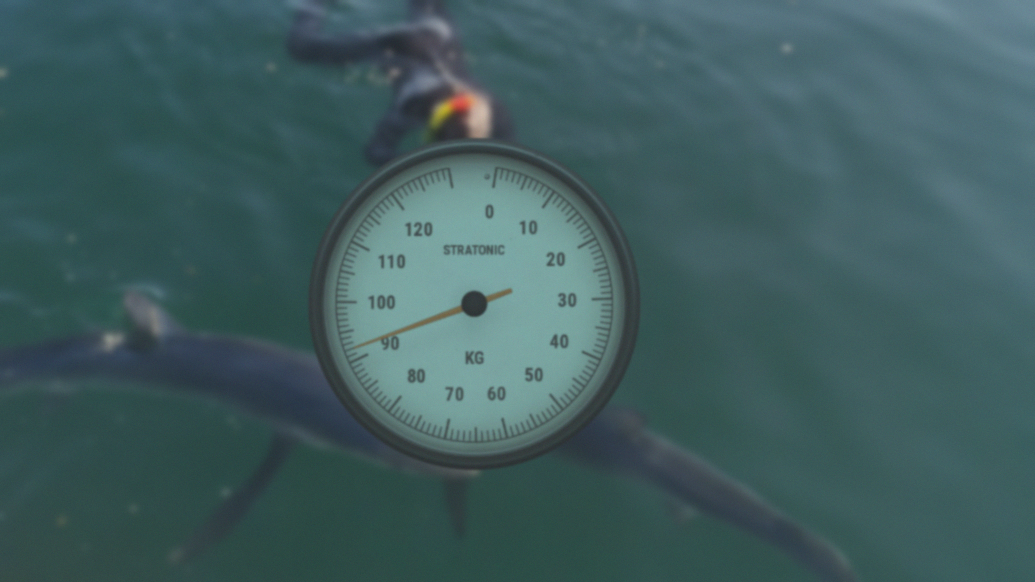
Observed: 92 kg
